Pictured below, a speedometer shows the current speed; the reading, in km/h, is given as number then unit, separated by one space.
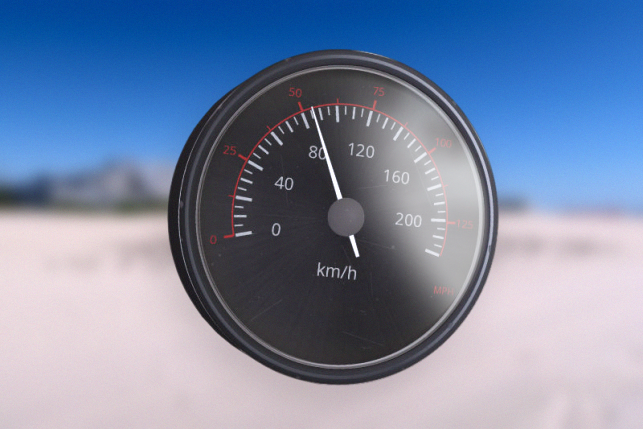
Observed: 85 km/h
